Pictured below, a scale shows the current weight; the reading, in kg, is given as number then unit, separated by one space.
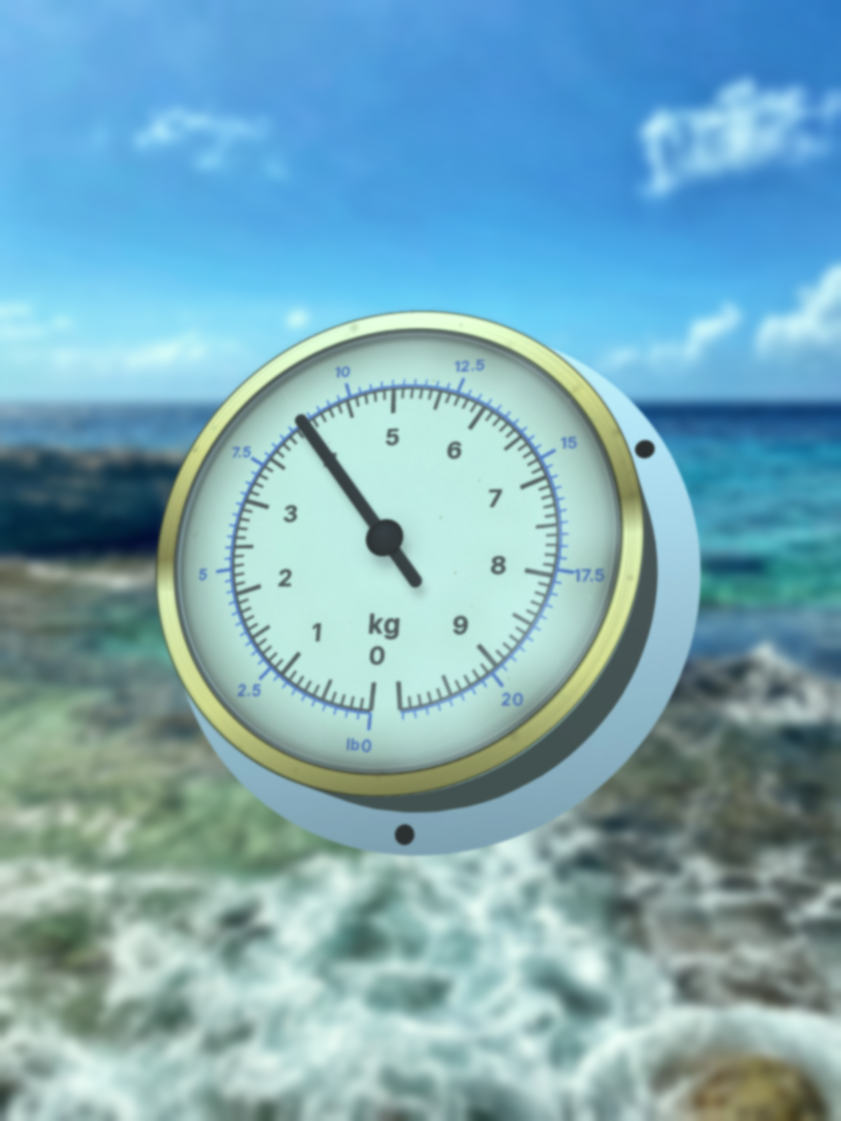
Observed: 4 kg
